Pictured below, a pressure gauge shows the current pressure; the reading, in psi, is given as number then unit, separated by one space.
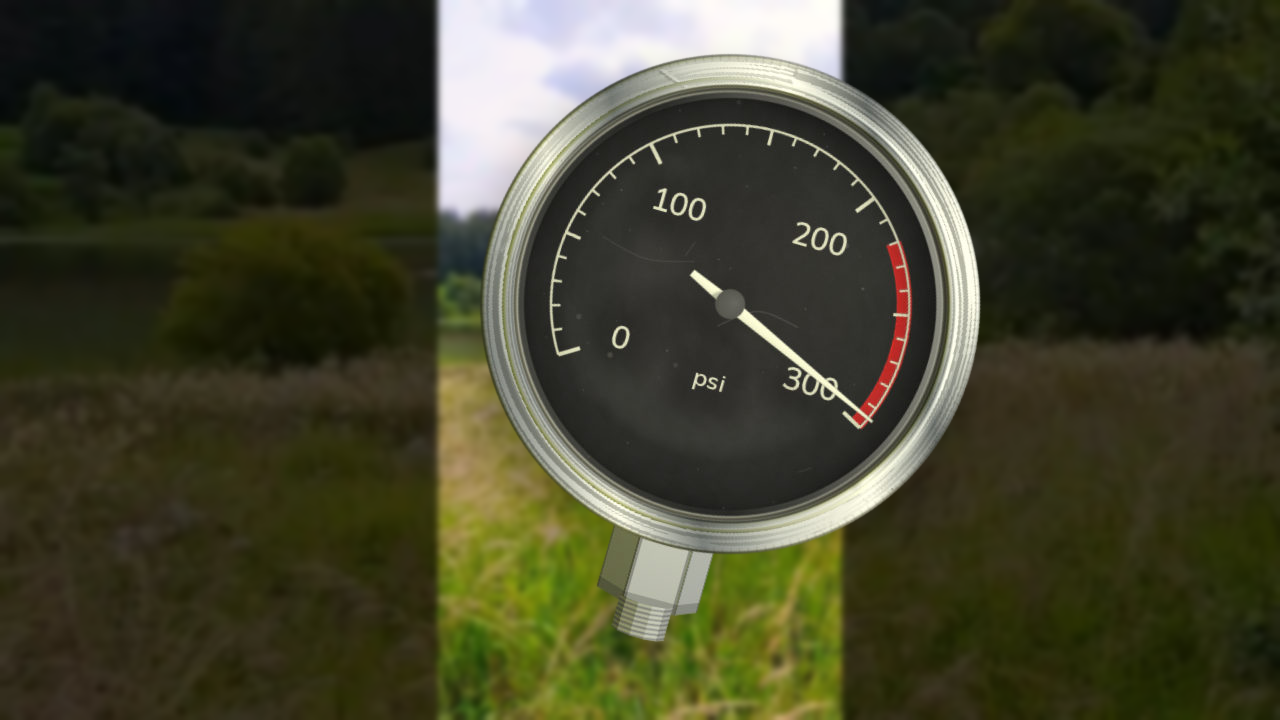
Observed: 295 psi
